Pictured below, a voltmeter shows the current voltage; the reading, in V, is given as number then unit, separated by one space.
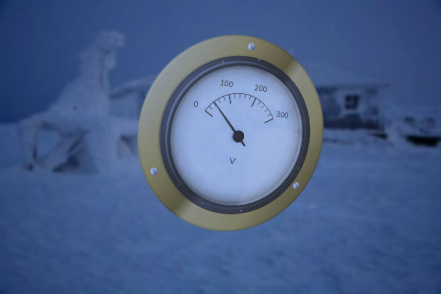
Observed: 40 V
